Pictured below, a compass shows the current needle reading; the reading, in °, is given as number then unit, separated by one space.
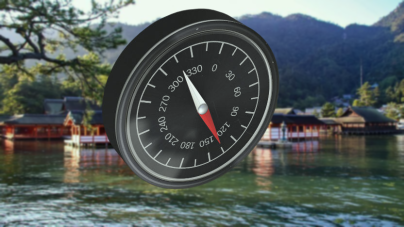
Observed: 135 °
